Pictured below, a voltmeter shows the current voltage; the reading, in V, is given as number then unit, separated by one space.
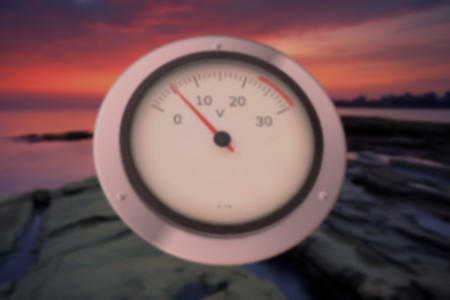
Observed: 5 V
